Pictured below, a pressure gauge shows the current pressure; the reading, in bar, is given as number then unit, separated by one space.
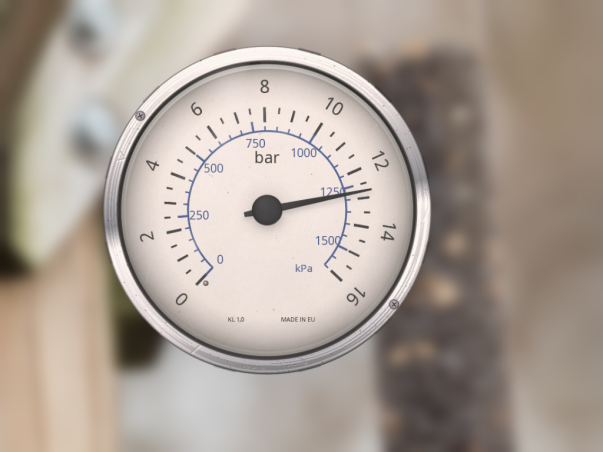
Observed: 12.75 bar
